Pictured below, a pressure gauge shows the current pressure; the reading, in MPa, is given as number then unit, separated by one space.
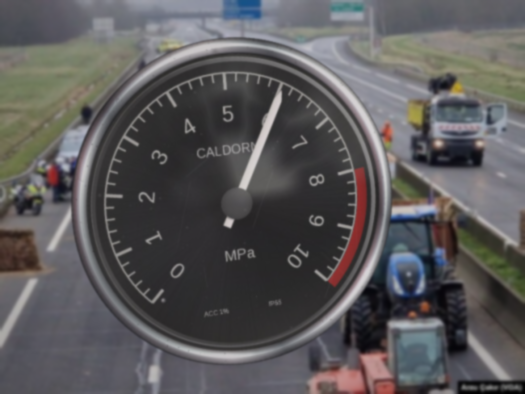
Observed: 6 MPa
